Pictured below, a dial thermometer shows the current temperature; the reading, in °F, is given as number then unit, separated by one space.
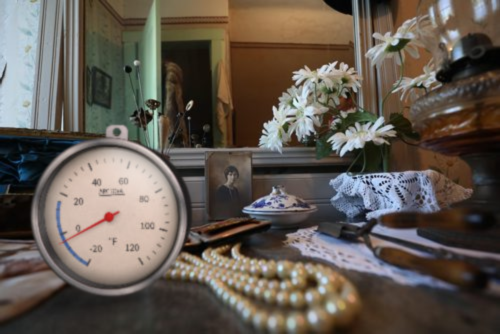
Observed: -4 °F
